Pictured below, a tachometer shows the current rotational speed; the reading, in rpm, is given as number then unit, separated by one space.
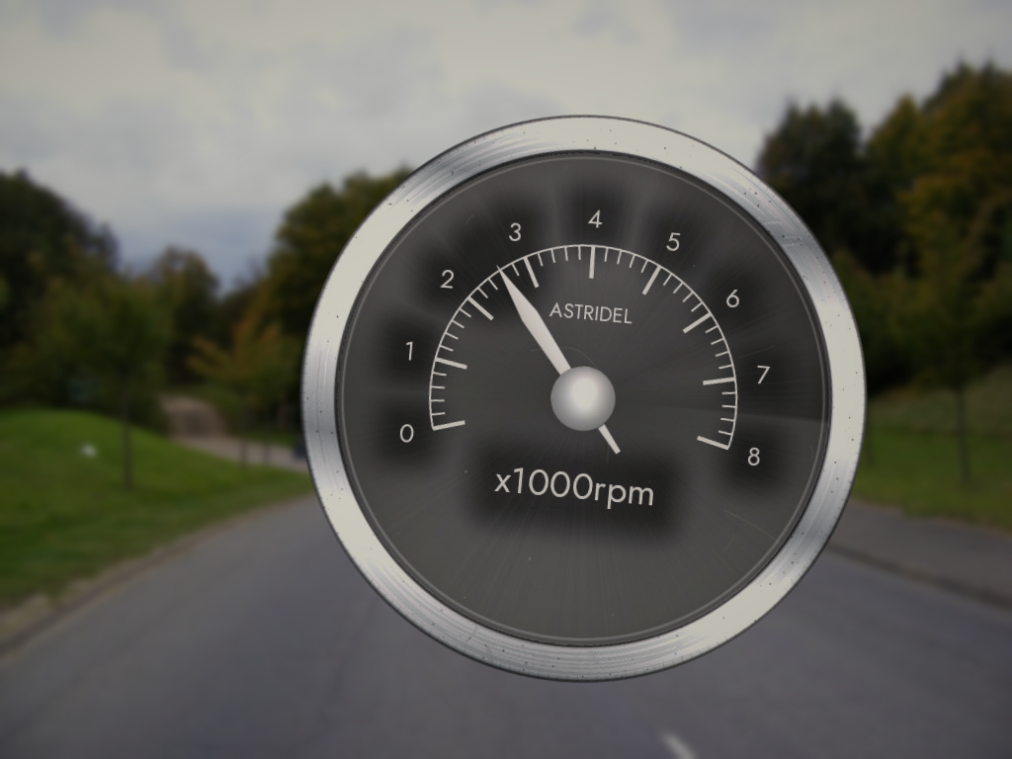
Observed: 2600 rpm
